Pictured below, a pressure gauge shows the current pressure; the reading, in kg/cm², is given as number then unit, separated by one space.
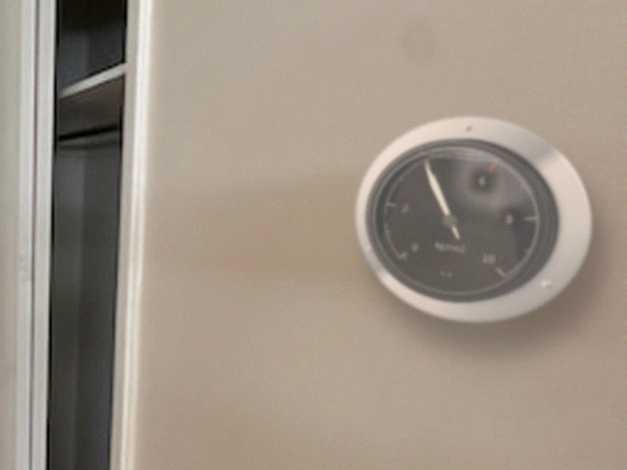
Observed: 4 kg/cm²
